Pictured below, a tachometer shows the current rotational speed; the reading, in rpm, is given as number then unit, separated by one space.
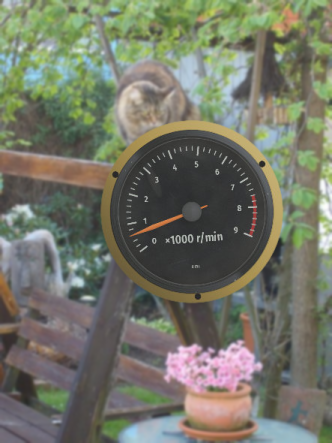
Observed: 600 rpm
